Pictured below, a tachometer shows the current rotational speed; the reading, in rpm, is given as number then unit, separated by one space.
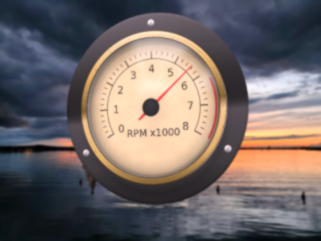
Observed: 5600 rpm
